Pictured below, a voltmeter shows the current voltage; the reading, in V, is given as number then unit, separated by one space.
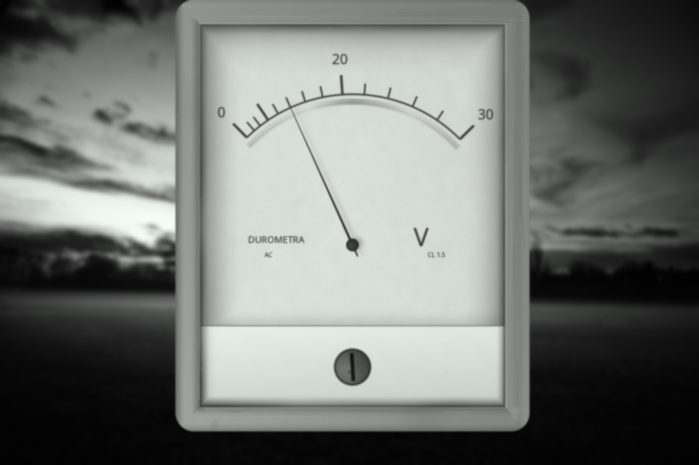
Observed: 14 V
